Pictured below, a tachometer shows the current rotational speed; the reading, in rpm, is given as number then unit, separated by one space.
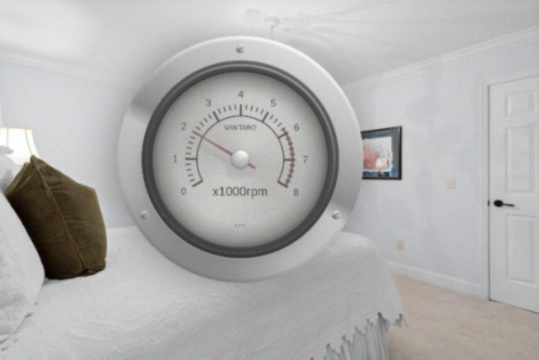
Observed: 2000 rpm
